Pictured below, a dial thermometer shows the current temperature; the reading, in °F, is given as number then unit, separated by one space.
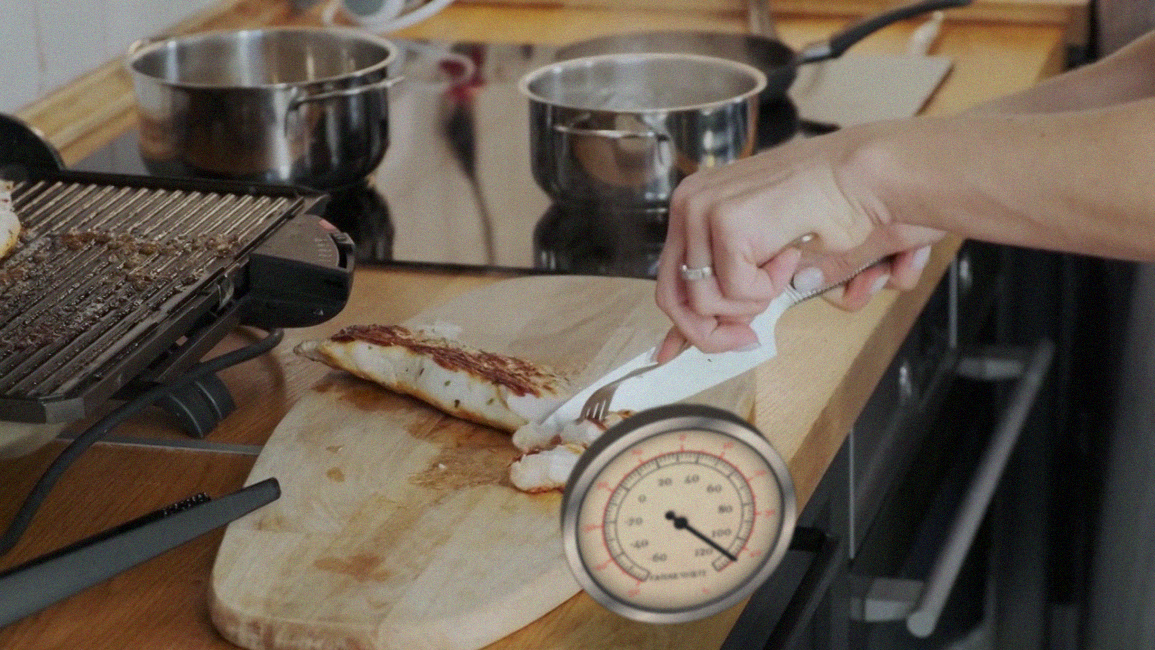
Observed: 110 °F
